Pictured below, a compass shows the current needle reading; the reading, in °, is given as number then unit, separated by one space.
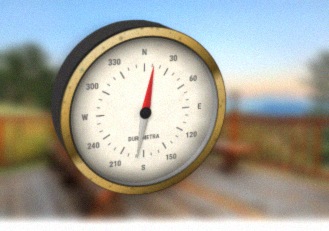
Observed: 10 °
